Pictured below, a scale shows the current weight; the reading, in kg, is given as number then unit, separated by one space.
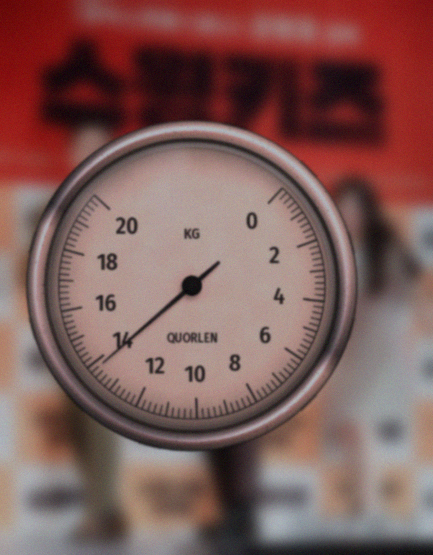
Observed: 13.8 kg
